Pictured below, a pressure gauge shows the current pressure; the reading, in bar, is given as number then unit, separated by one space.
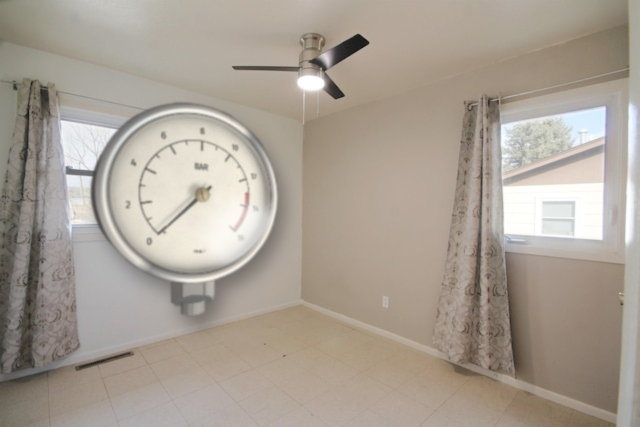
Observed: 0 bar
